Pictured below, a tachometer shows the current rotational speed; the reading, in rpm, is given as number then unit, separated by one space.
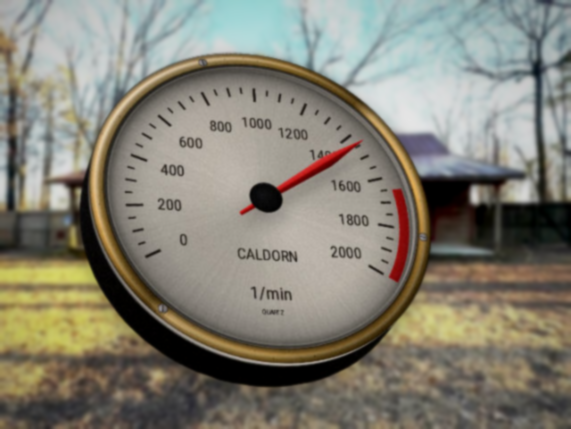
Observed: 1450 rpm
